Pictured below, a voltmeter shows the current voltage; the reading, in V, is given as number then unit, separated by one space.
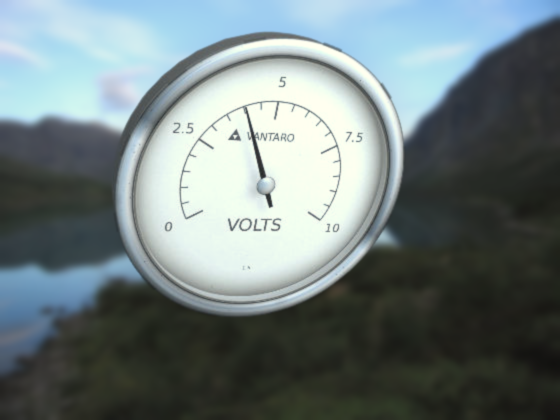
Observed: 4 V
